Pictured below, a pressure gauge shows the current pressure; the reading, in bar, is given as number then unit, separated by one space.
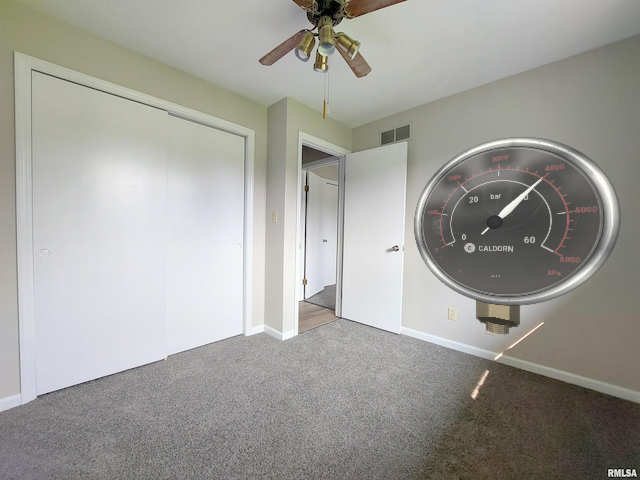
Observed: 40 bar
